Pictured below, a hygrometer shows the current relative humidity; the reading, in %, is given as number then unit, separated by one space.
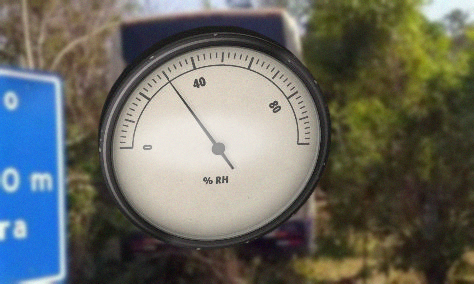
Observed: 30 %
